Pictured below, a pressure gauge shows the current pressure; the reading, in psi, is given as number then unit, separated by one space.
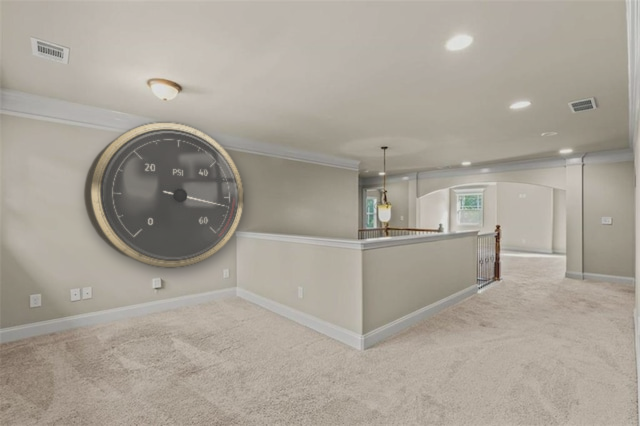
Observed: 52.5 psi
